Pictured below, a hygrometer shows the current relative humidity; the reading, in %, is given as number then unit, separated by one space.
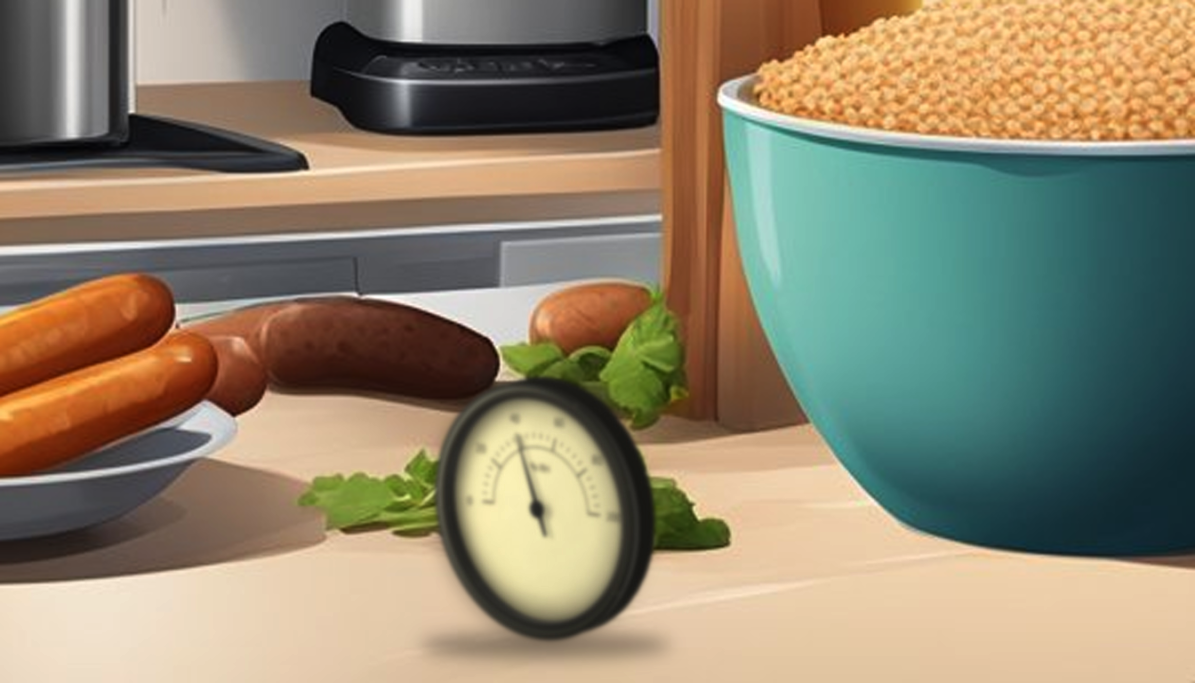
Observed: 40 %
